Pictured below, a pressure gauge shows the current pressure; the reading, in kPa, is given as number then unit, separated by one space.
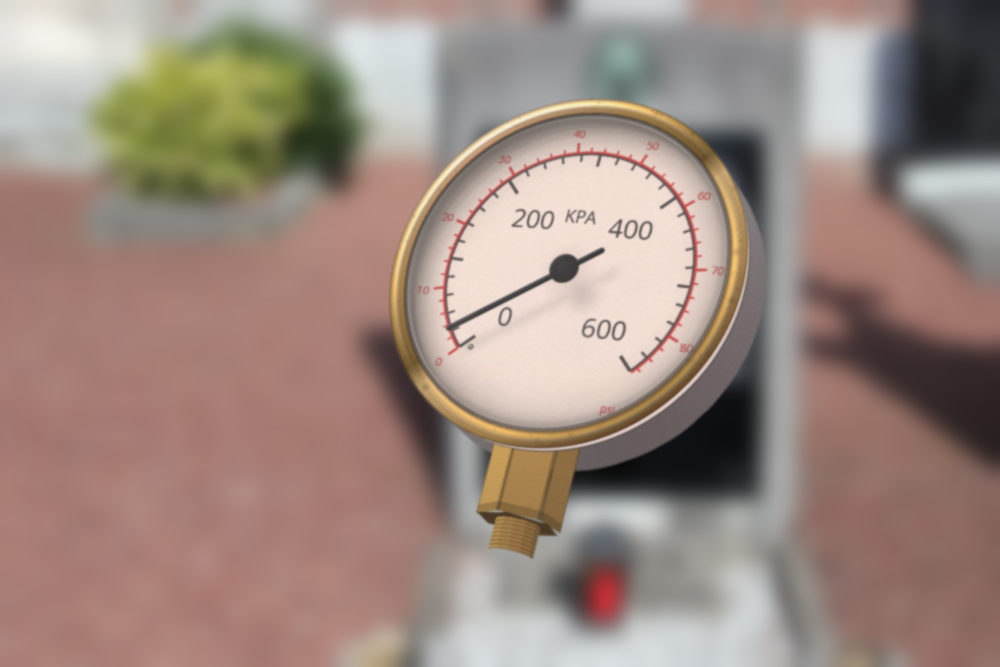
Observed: 20 kPa
